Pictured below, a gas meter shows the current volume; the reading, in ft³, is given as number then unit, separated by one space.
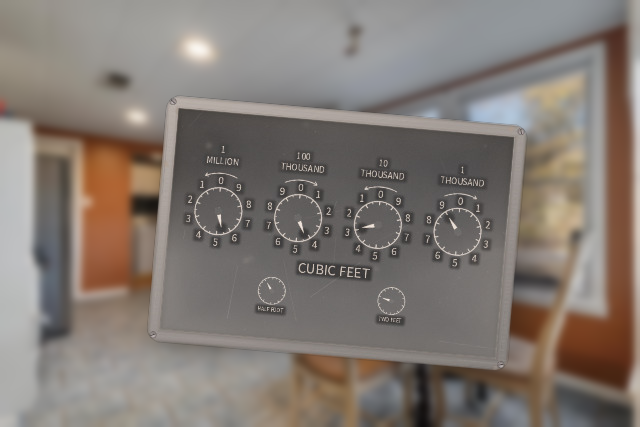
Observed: 542900 ft³
